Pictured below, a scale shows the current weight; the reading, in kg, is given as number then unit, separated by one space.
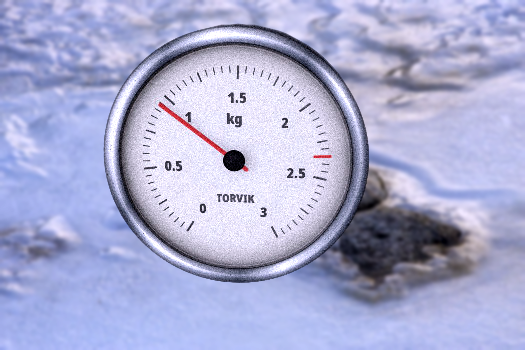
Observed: 0.95 kg
